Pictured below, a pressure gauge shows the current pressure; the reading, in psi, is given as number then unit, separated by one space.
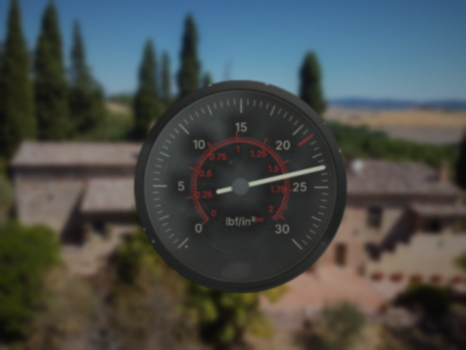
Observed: 23.5 psi
